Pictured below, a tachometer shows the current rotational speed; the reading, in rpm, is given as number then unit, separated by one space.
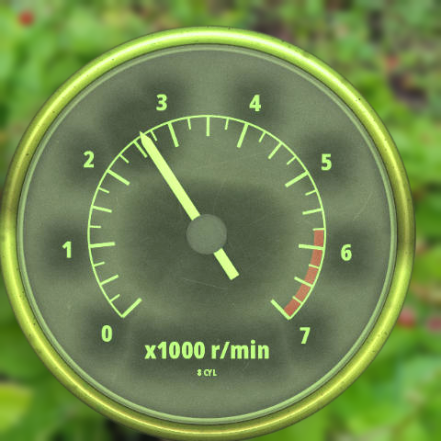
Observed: 2625 rpm
